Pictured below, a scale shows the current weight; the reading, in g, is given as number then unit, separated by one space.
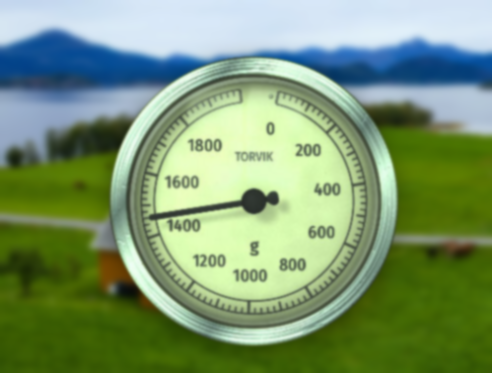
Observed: 1460 g
